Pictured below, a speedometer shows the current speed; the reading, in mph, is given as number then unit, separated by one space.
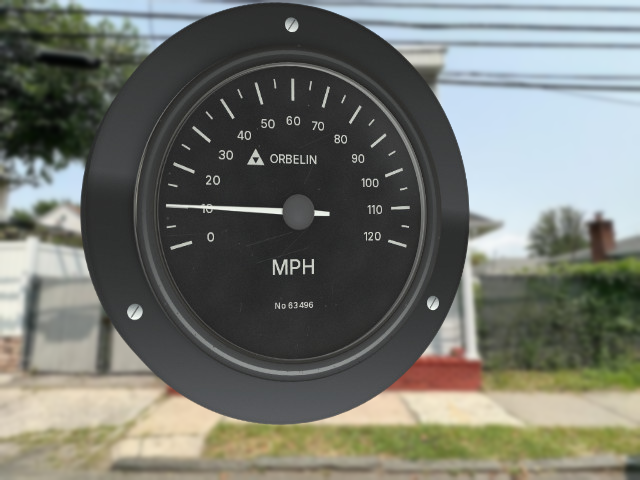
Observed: 10 mph
